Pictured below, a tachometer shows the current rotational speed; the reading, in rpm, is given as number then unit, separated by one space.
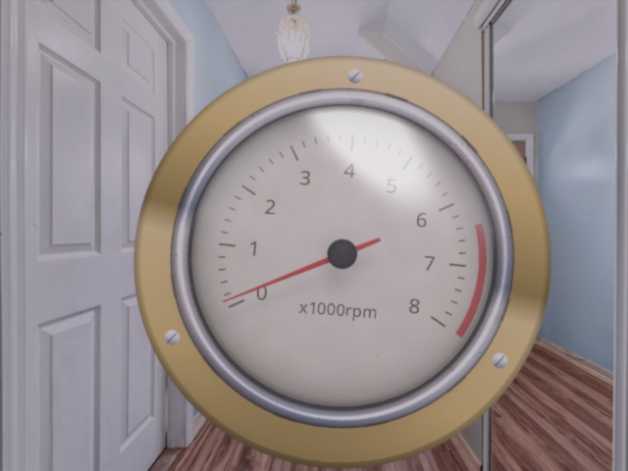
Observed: 100 rpm
